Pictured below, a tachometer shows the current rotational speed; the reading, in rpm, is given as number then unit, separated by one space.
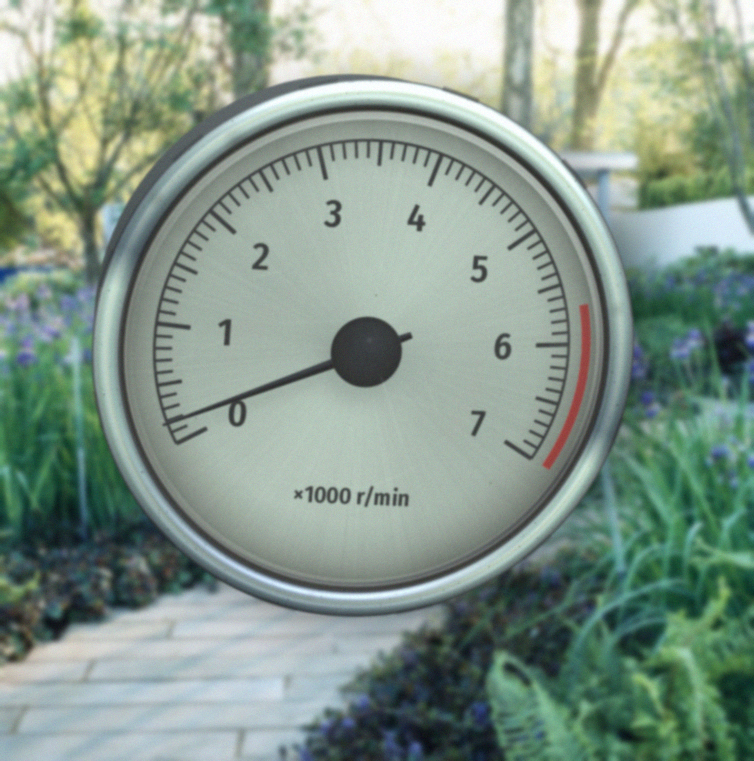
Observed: 200 rpm
